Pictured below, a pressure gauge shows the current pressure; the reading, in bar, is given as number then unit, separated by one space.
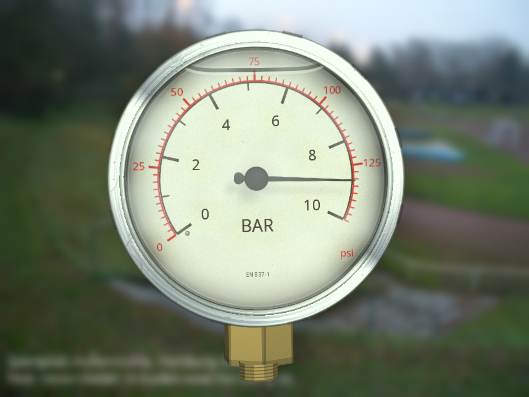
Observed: 9 bar
